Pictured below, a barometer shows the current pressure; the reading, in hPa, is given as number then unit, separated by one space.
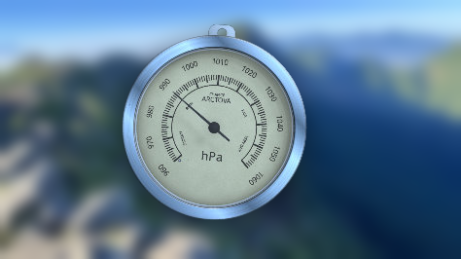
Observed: 990 hPa
